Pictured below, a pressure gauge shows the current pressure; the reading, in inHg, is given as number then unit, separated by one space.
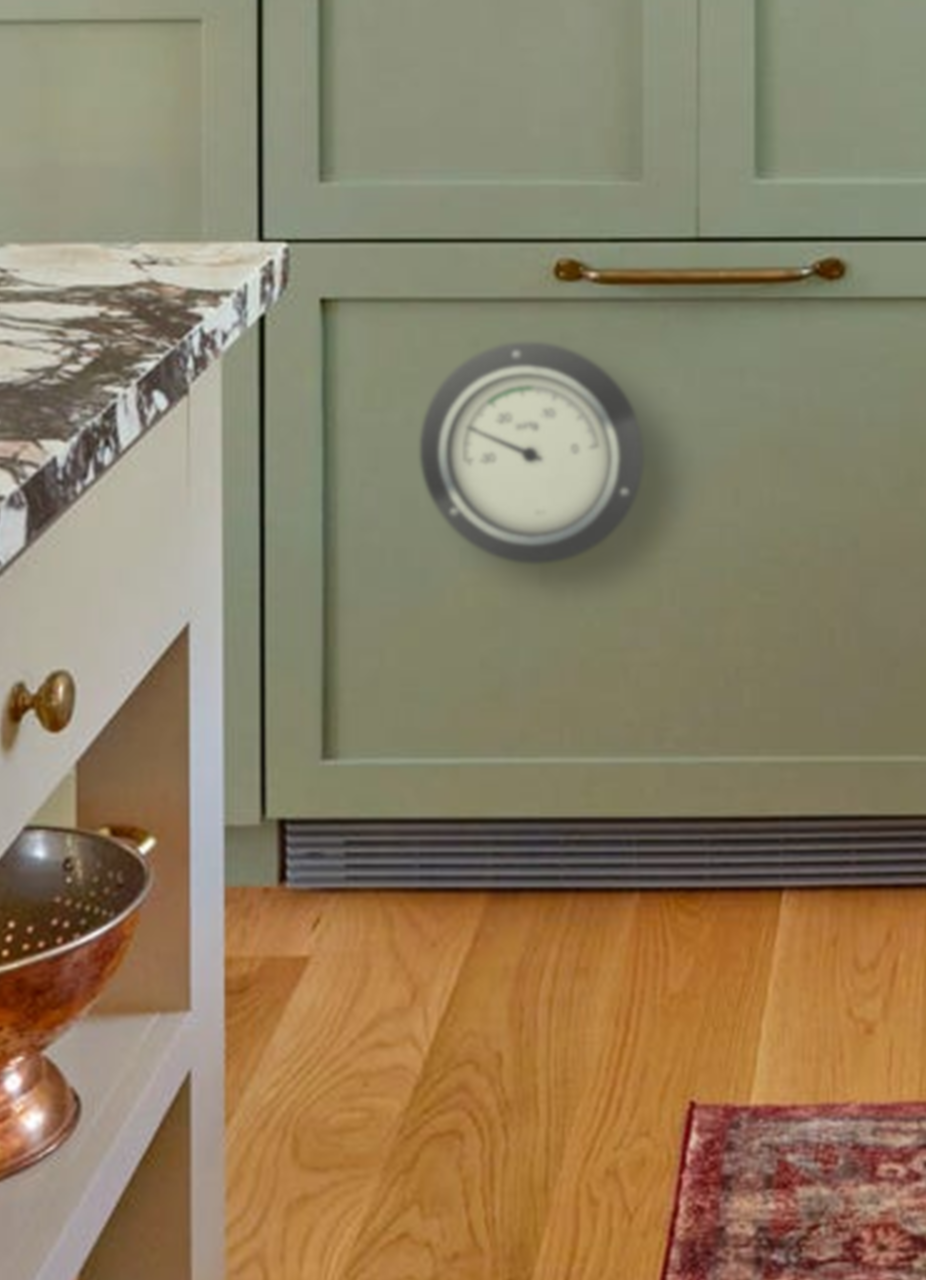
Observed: -25 inHg
